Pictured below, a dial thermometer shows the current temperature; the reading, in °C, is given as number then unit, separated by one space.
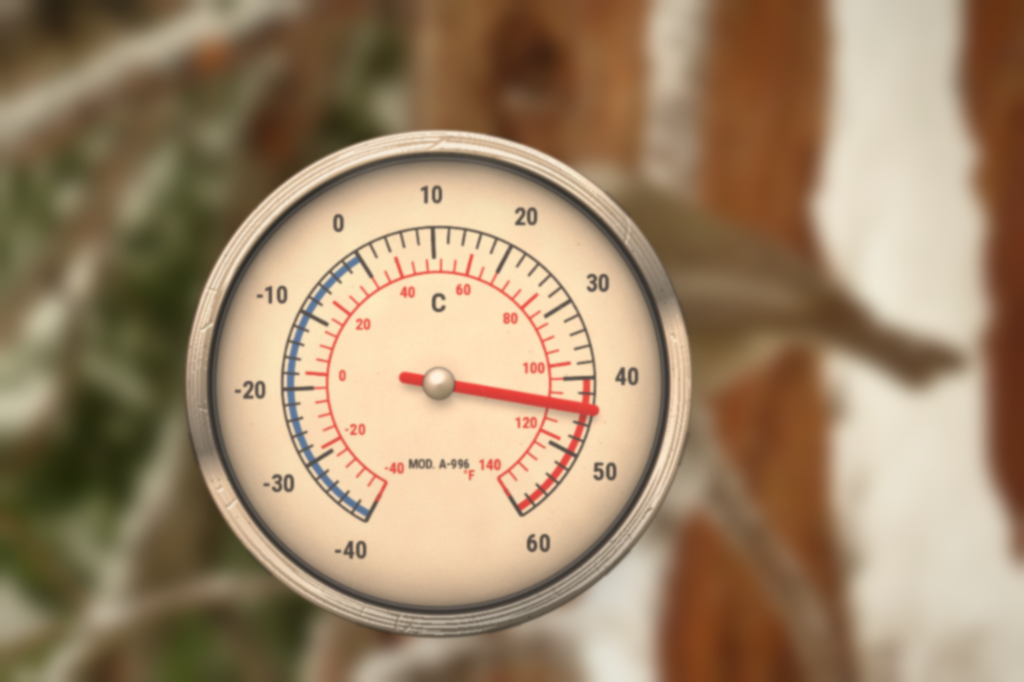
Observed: 44 °C
